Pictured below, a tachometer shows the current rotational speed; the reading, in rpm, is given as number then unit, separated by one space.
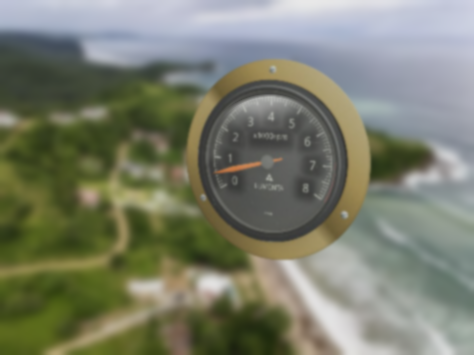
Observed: 500 rpm
